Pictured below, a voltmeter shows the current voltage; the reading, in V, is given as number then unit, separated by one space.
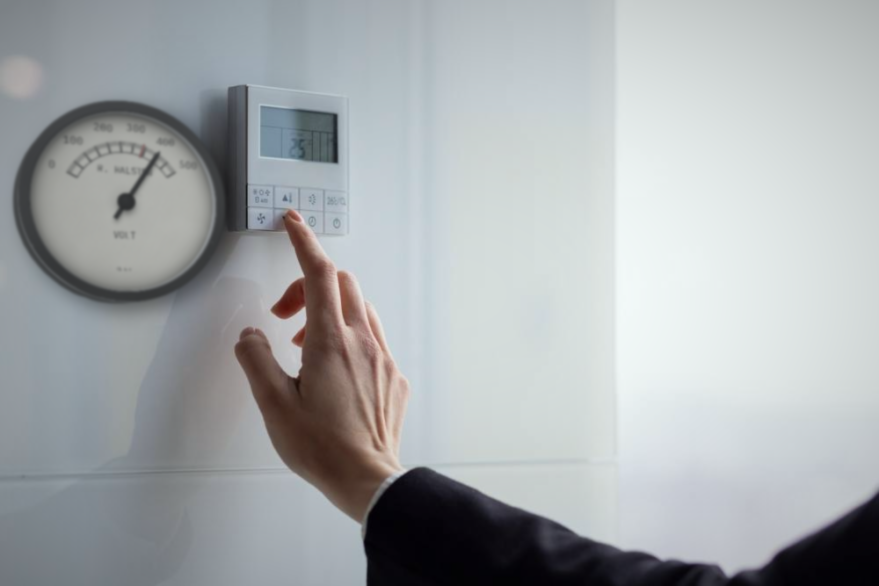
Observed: 400 V
